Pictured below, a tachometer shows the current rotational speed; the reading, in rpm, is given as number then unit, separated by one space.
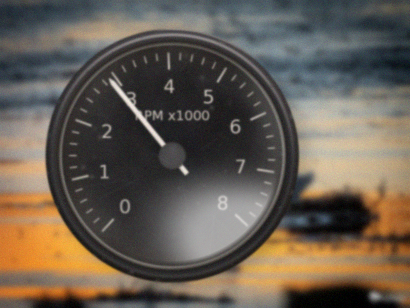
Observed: 2900 rpm
